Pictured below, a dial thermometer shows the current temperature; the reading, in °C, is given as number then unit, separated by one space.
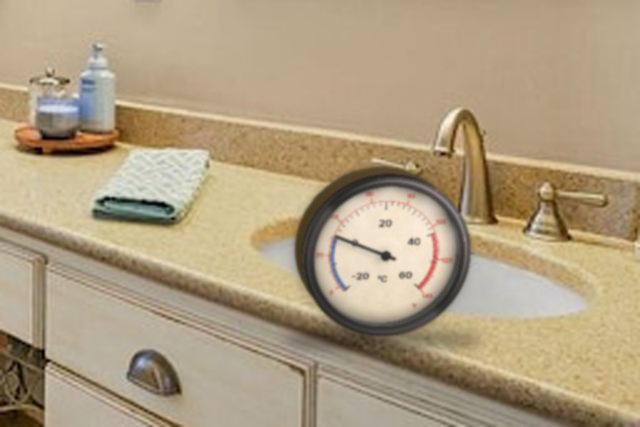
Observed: 0 °C
